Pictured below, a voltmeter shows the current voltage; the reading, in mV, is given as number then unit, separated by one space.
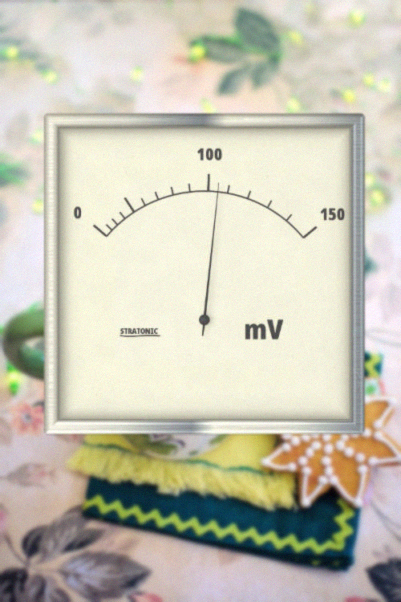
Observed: 105 mV
